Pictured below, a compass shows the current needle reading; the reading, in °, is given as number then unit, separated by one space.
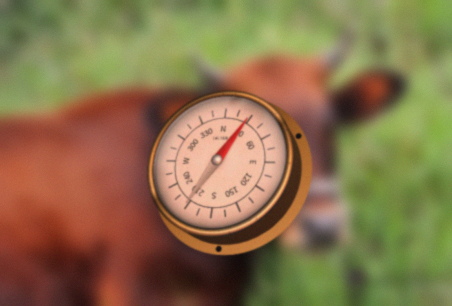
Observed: 30 °
